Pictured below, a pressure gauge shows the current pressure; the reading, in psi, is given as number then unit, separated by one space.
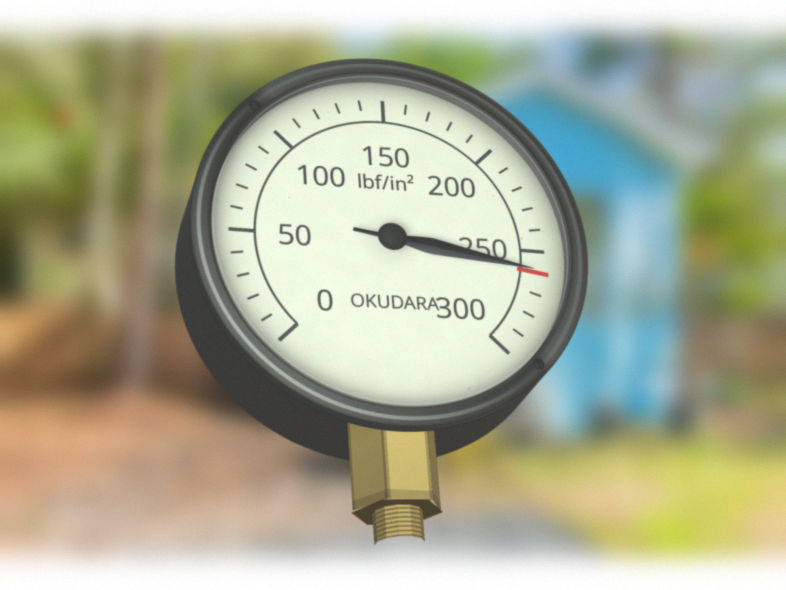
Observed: 260 psi
